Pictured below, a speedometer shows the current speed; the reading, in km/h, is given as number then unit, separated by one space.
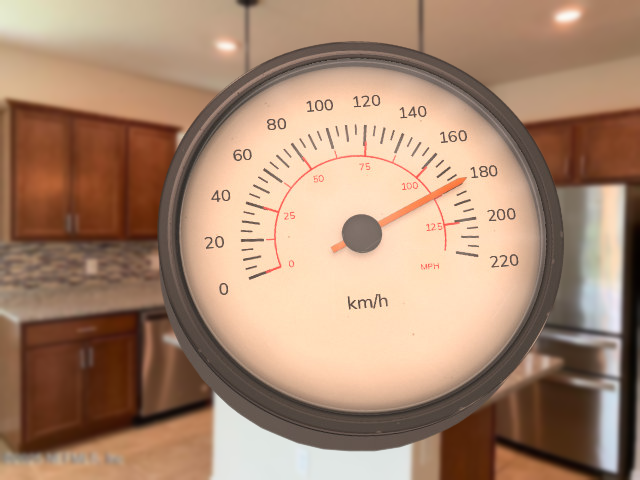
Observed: 180 km/h
